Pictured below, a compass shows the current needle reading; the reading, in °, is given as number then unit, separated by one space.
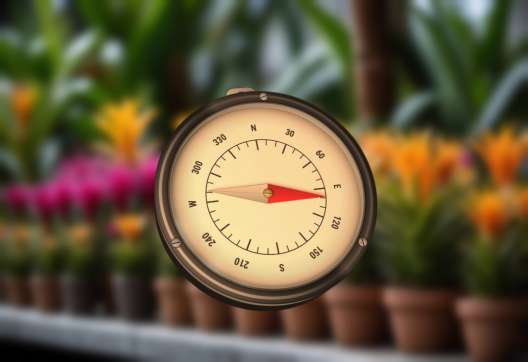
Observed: 100 °
